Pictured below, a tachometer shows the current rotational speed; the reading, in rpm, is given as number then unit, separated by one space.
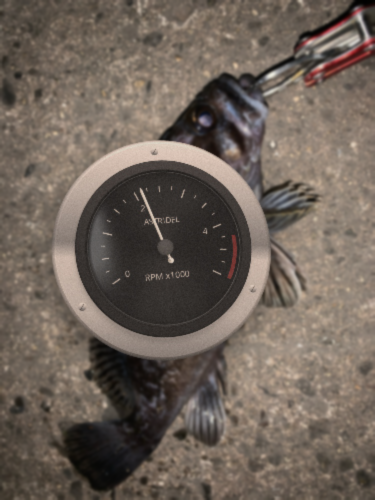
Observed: 2125 rpm
